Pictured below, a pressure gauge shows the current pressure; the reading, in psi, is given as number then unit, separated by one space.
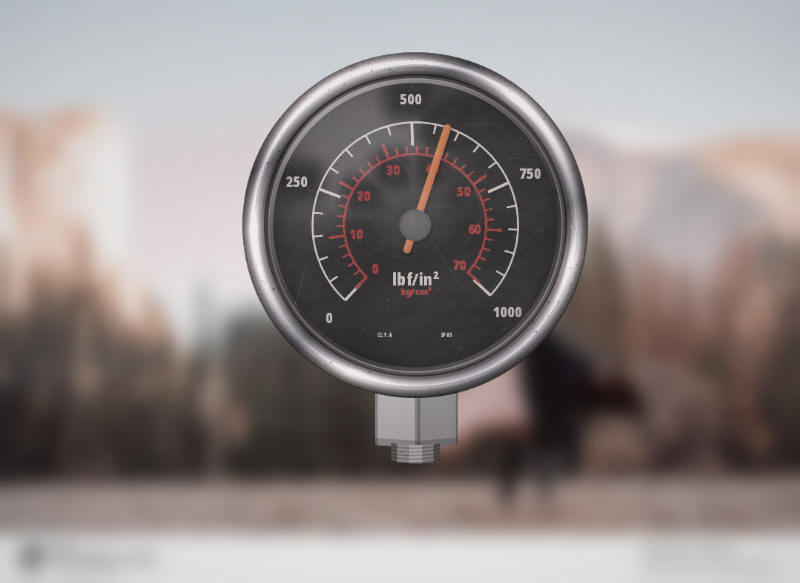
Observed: 575 psi
